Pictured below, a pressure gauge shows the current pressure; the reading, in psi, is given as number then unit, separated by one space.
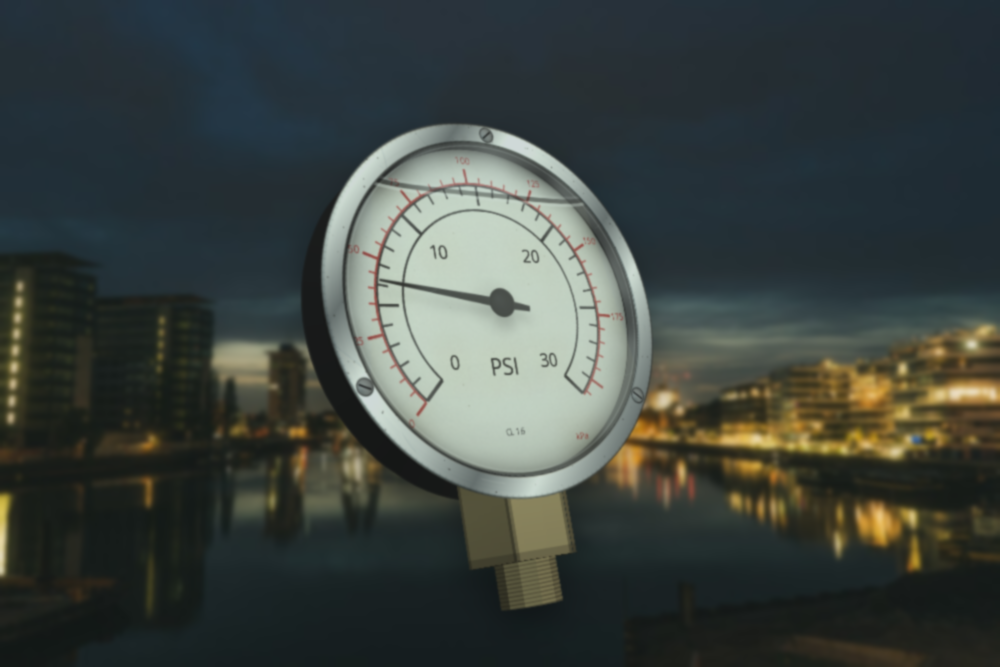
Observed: 6 psi
